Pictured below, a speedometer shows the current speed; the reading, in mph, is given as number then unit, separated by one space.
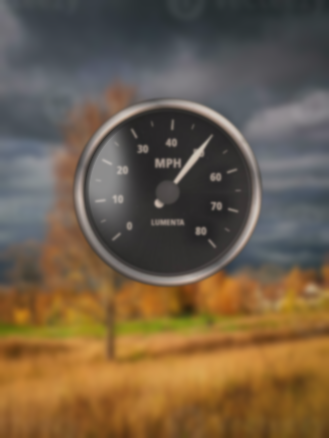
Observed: 50 mph
